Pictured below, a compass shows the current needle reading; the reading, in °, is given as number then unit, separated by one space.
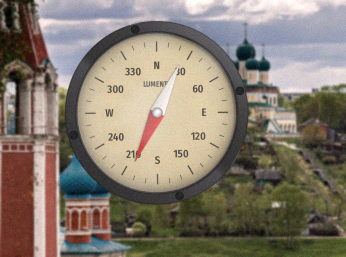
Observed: 205 °
